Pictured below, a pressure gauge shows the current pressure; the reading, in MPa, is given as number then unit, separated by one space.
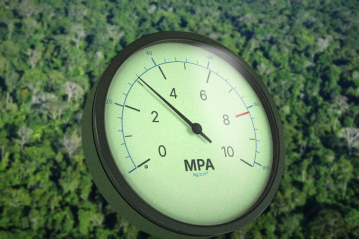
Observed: 3 MPa
